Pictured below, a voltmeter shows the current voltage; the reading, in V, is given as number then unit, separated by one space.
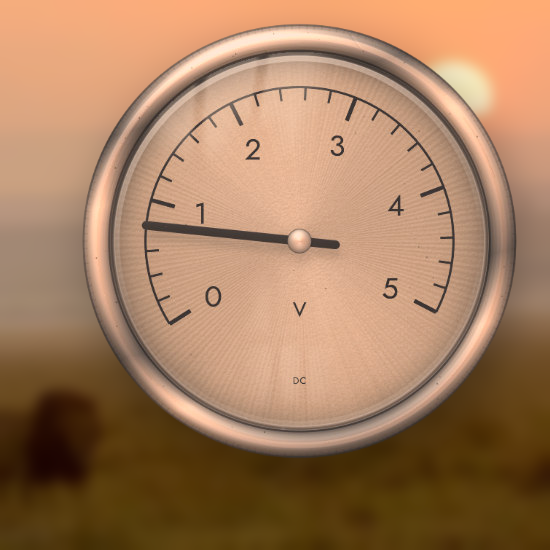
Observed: 0.8 V
